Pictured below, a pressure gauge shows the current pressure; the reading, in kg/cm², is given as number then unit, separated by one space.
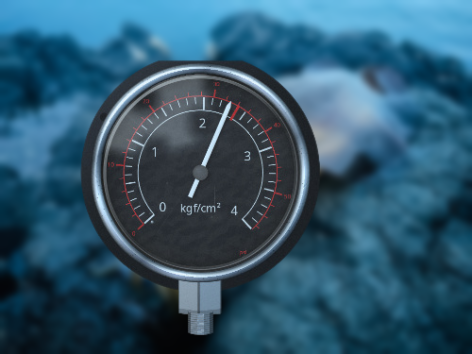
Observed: 2.3 kg/cm²
